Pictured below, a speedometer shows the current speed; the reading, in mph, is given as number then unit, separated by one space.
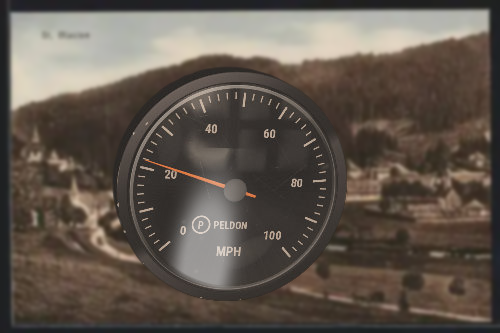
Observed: 22 mph
